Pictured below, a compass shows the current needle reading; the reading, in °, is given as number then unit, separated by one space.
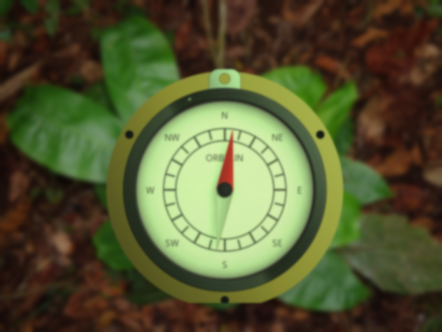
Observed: 7.5 °
